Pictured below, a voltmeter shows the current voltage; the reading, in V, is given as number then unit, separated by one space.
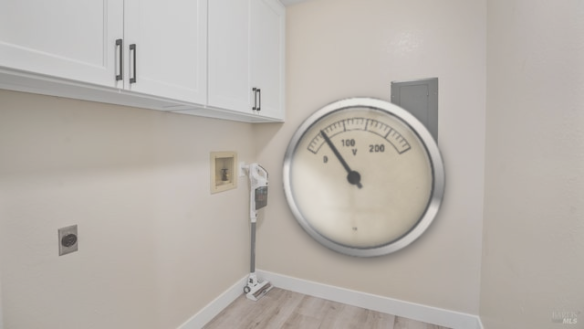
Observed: 50 V
